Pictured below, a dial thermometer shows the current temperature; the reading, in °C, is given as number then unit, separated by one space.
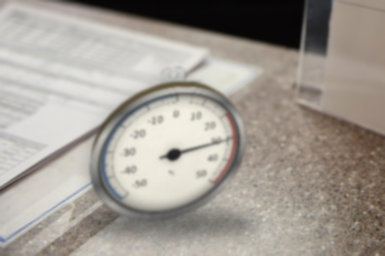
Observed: 30 °C
